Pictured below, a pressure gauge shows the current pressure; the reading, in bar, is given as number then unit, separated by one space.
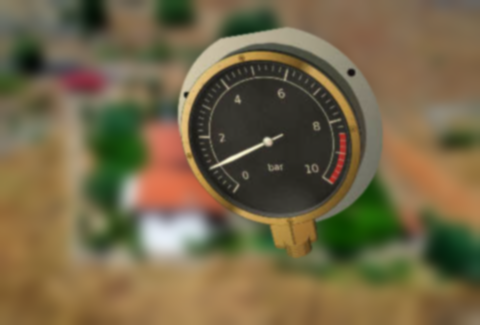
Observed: 1 bar
